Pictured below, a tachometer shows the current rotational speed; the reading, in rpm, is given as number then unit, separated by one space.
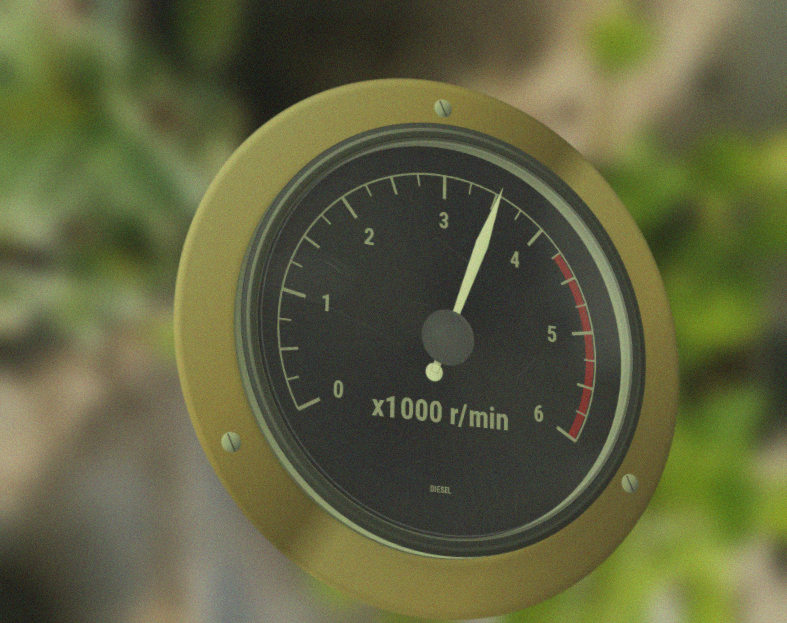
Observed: 3500 rpm
